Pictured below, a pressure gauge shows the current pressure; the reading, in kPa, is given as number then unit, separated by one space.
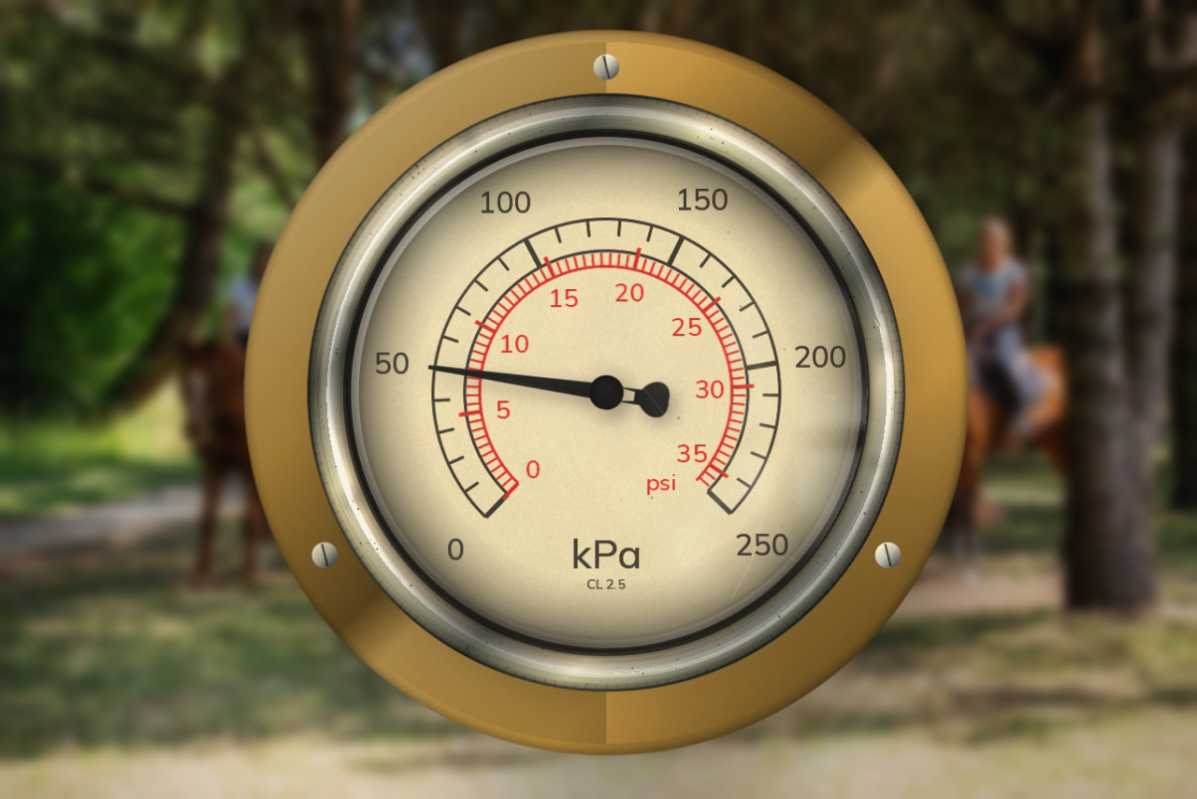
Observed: 50 kPa
